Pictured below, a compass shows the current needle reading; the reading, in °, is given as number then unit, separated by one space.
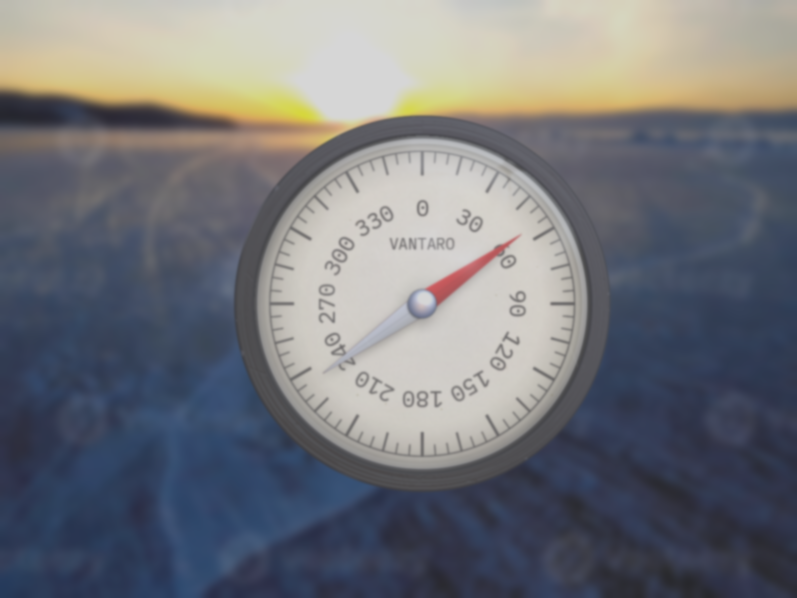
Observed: 55 °
